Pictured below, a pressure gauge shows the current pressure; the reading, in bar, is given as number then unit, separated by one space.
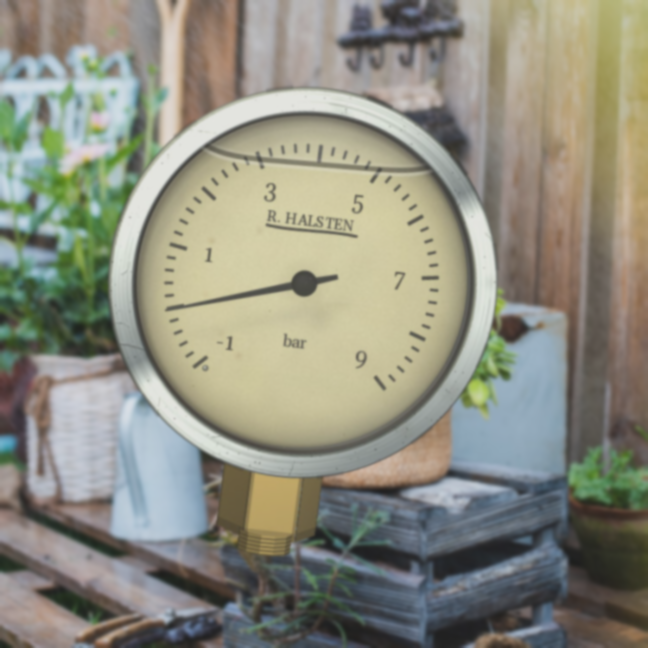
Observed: 0 bar
